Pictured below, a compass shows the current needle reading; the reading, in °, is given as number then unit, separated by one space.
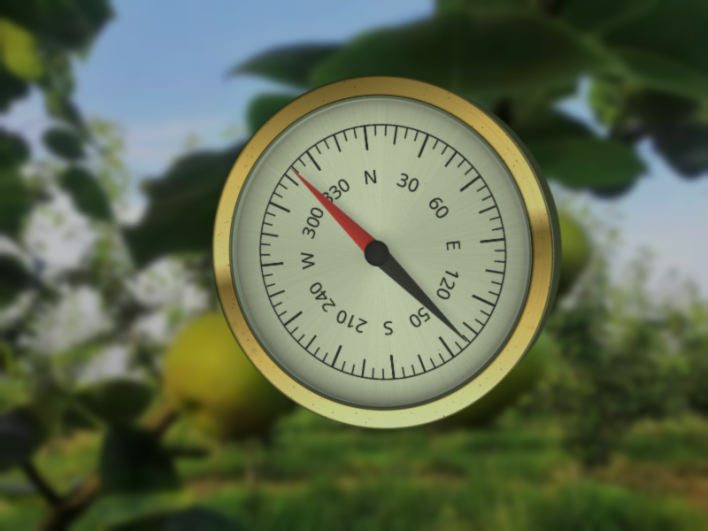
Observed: 320 °
